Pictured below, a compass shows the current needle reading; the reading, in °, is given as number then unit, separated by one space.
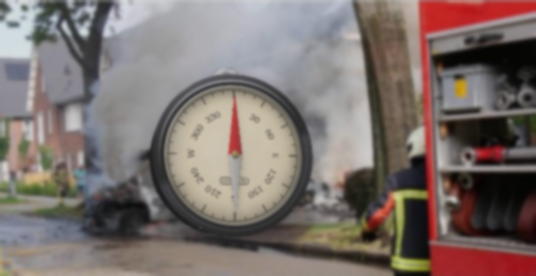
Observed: 0 °
